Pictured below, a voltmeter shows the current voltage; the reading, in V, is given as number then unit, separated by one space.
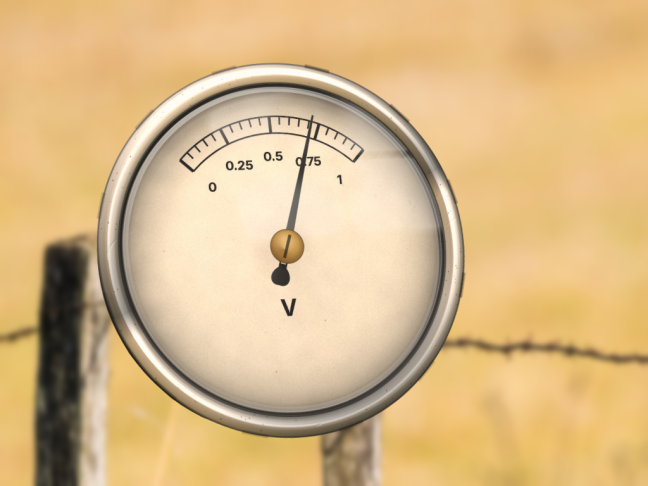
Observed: 0.7 V
